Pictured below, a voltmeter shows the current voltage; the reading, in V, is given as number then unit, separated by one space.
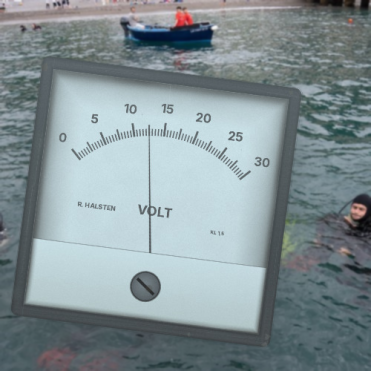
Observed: 12.5 V
